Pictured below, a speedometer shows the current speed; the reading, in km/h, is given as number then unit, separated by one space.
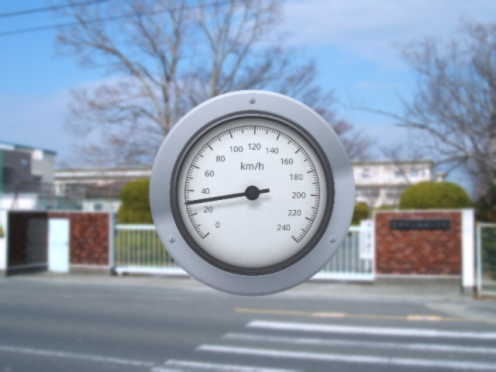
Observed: 30 km/h
